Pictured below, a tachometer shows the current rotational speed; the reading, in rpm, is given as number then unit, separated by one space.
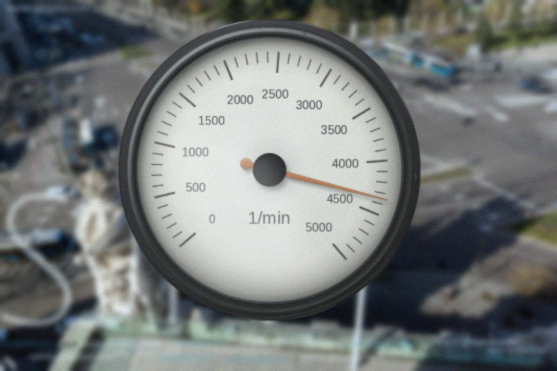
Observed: 4350 rpm
